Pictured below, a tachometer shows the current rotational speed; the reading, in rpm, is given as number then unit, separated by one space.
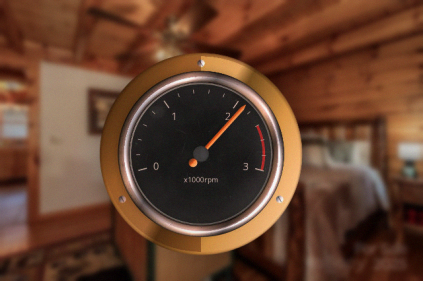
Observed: 2100 rpm
